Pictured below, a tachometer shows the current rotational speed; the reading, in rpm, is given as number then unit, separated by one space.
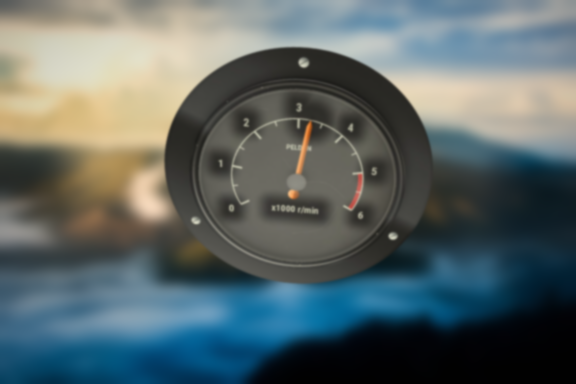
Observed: 3250 rpm
